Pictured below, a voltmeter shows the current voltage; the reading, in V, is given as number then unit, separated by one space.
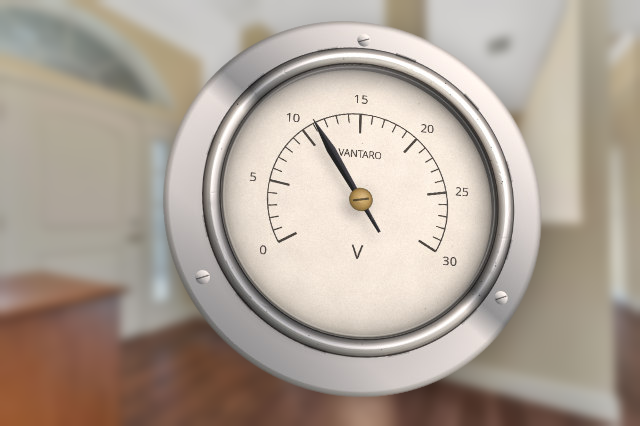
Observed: 11 V
